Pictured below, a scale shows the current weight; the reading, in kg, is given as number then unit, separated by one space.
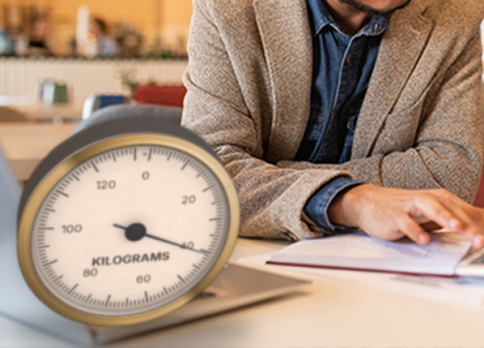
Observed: 40 kg
